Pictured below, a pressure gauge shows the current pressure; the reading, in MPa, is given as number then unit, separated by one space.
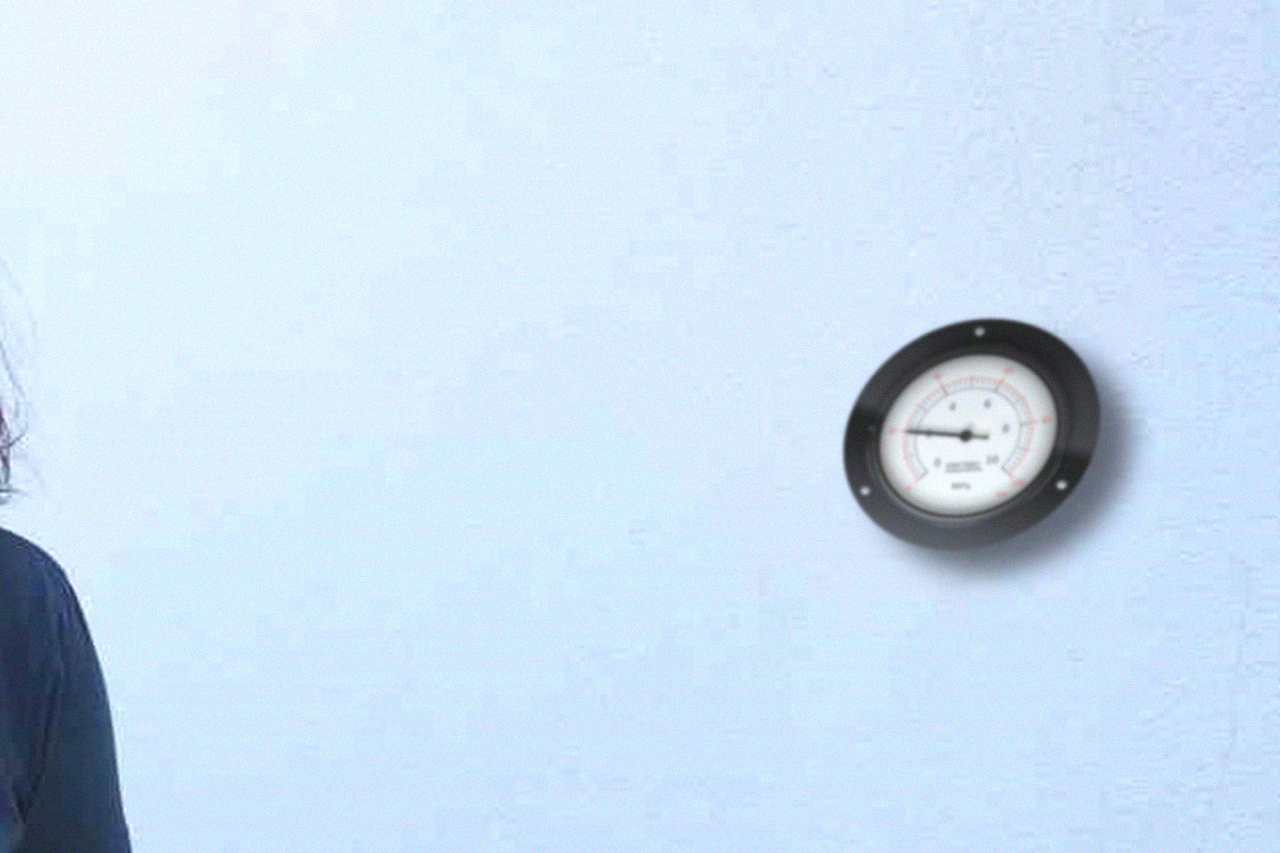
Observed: 2 MPa
